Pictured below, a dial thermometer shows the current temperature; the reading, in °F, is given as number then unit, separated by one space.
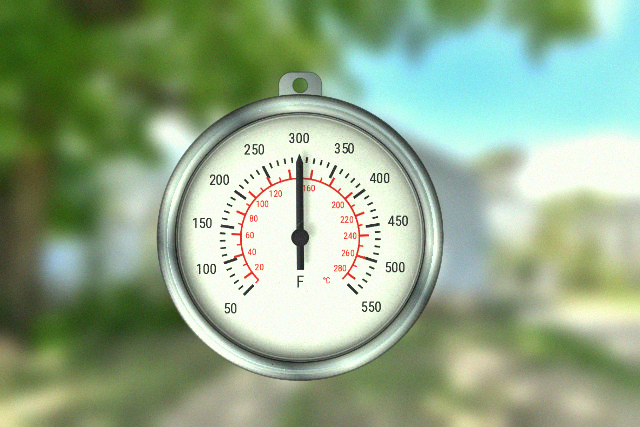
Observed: 300 °F
